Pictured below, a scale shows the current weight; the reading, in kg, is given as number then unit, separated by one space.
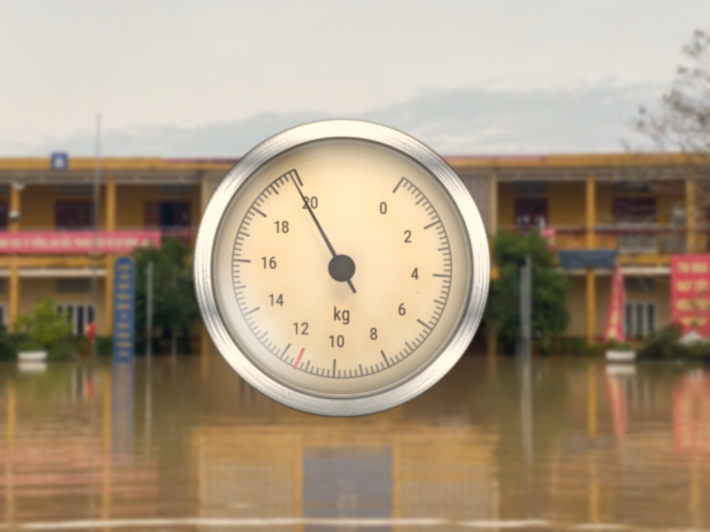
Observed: 19.8 kg
